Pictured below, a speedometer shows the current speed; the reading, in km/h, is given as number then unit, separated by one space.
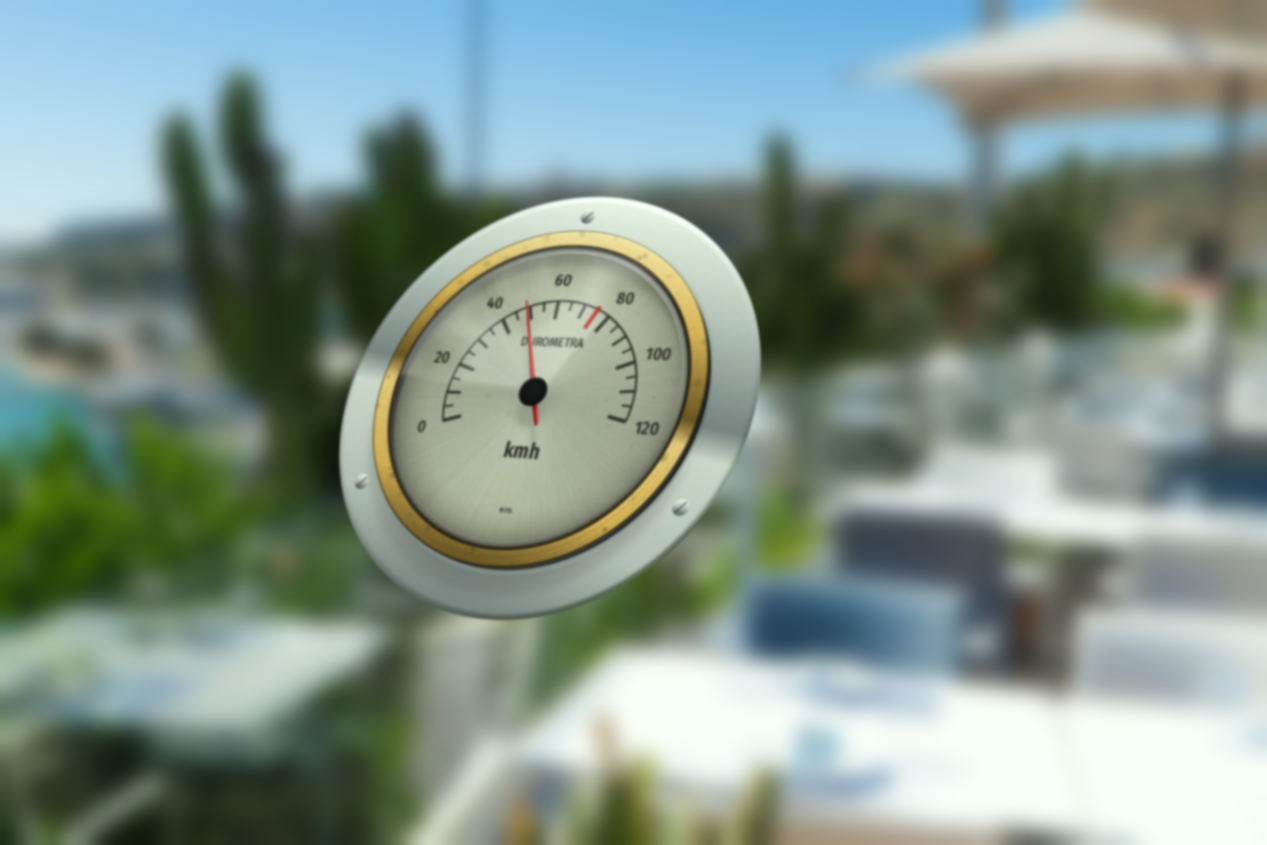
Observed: 50 km/h
